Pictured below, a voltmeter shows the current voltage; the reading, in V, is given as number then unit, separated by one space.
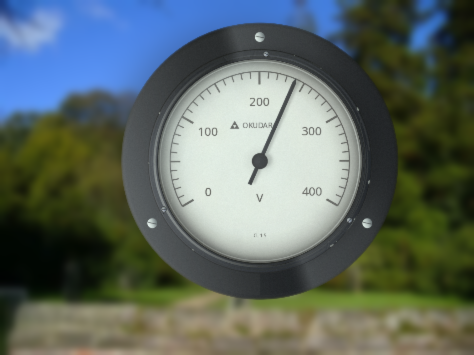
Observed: 240 V
